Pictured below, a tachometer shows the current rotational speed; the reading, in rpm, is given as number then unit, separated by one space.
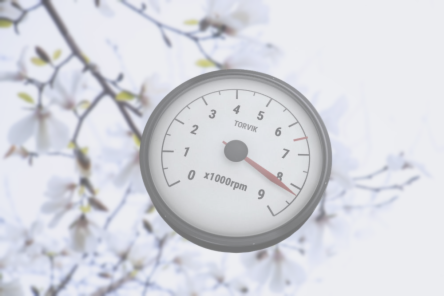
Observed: 8250 rpm
